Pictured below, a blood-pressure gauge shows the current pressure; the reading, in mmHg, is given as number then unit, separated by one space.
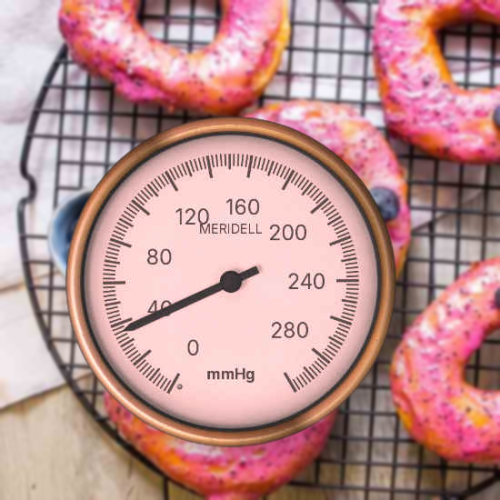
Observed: 36 mmHg
